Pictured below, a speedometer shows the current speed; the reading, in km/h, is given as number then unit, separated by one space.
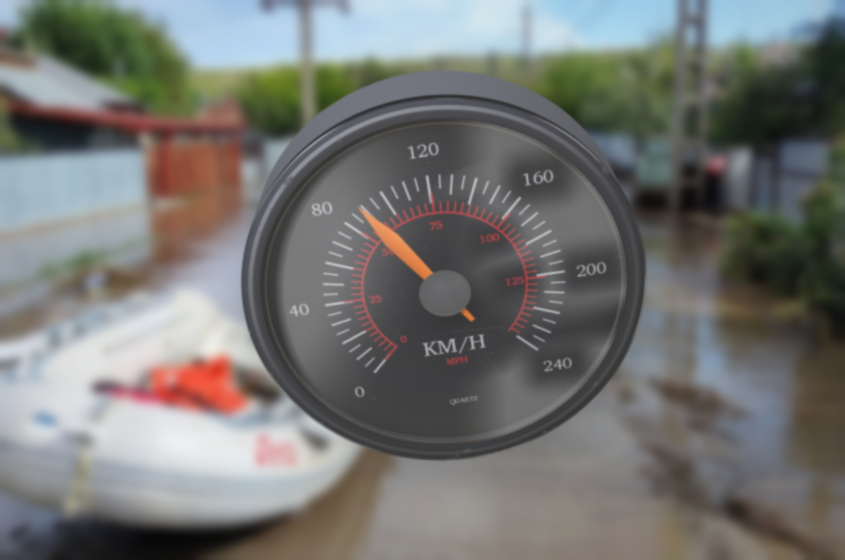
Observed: 90 km/h
